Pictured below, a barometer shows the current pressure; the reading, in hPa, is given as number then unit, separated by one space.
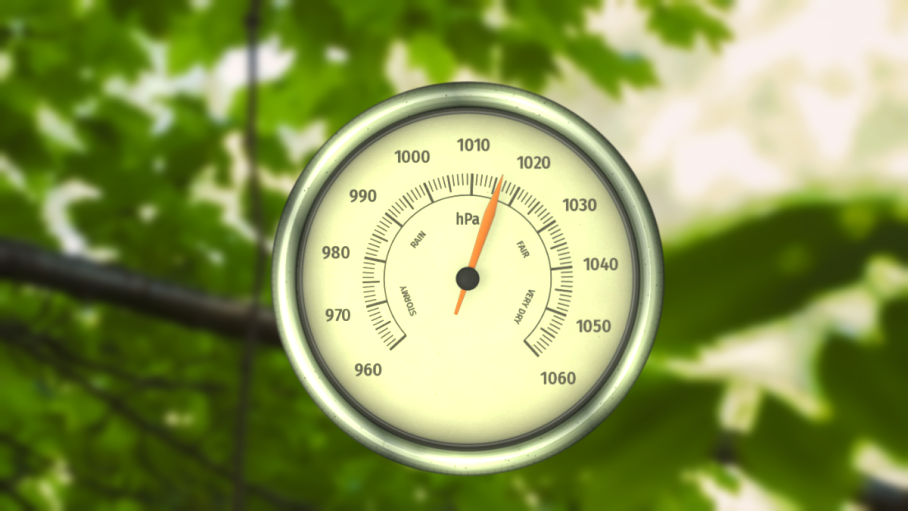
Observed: 1016 hPa
